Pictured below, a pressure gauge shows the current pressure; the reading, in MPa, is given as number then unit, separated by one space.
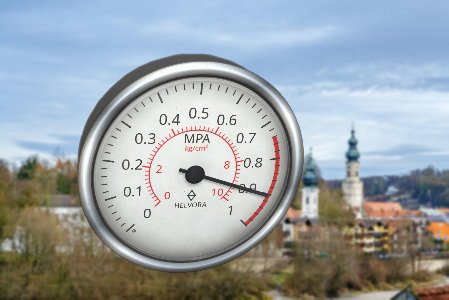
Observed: 0.9 MPa
